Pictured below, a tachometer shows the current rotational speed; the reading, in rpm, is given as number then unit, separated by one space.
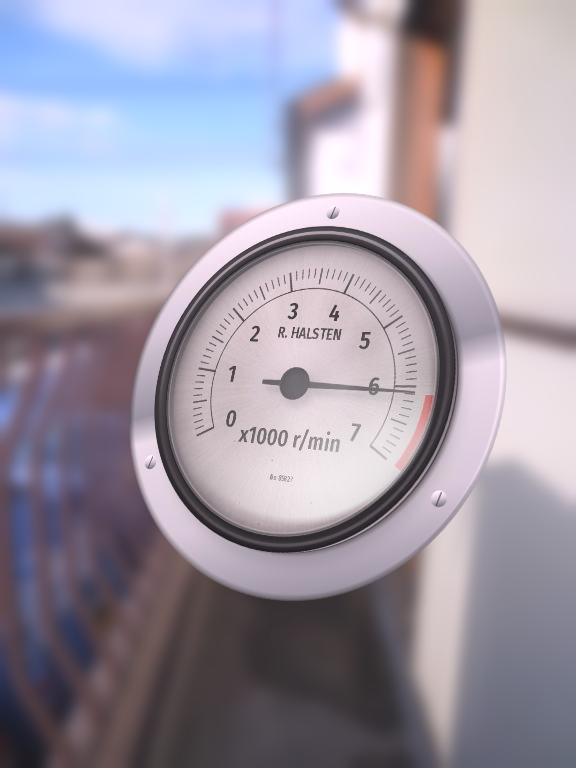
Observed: 6100 rpm
